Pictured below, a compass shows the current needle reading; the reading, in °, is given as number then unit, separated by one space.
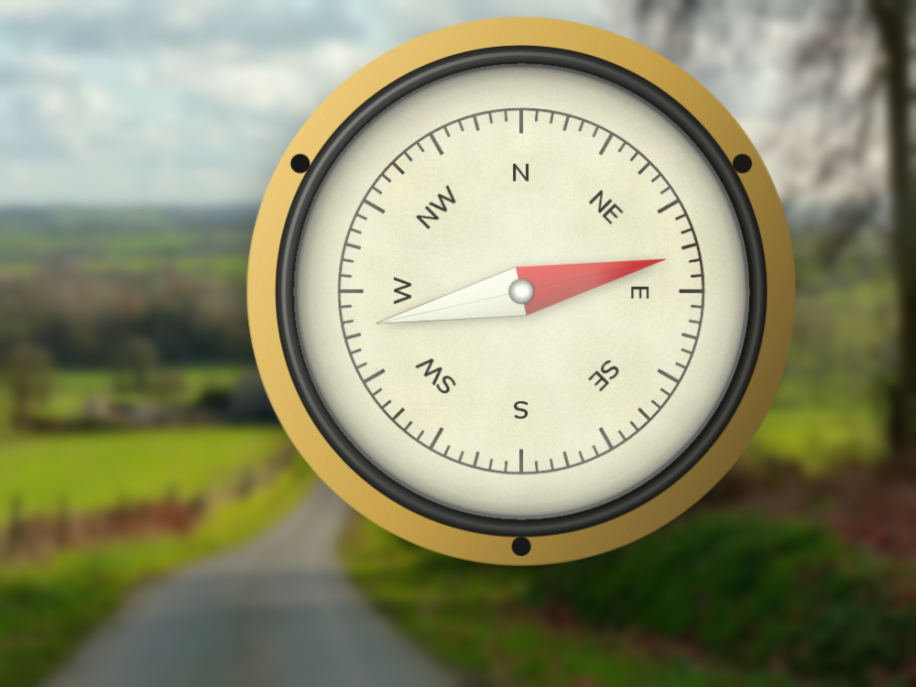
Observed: 77.5 °
